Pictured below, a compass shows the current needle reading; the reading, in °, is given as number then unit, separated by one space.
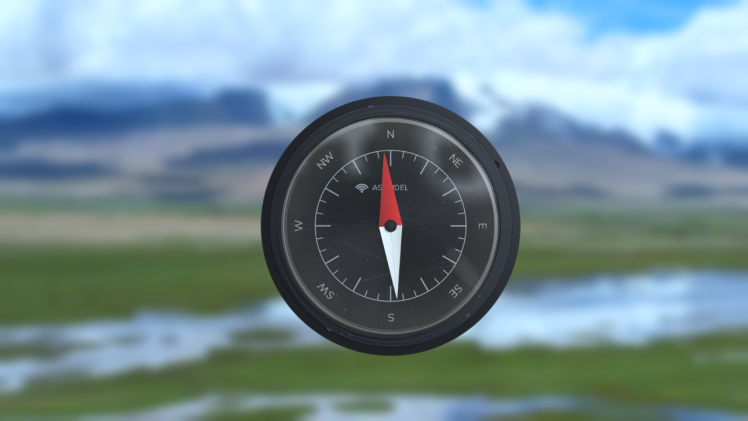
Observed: 355 °
